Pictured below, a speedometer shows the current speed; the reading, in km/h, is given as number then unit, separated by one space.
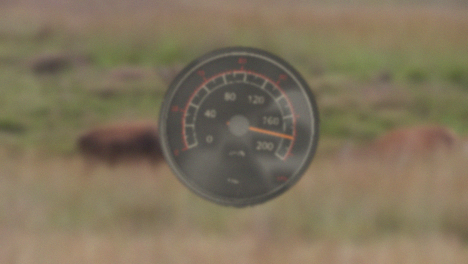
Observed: 180 km/h
